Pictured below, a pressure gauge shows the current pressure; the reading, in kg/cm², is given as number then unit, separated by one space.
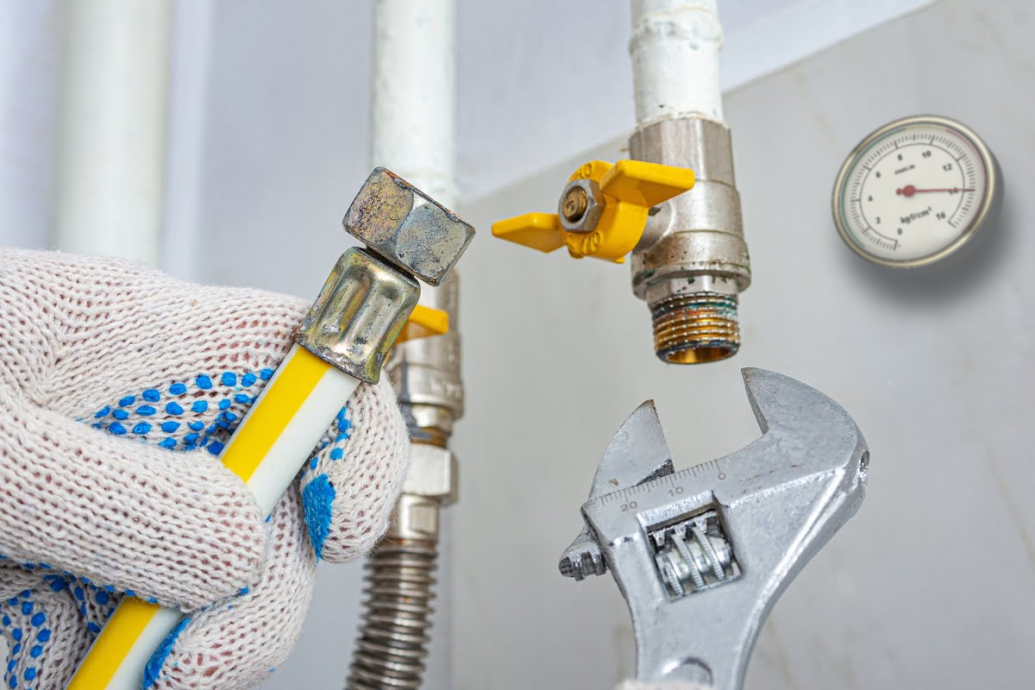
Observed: 14 kg/cm²
